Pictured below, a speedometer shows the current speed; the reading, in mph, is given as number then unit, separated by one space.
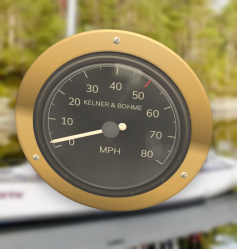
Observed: 2.5 mph
